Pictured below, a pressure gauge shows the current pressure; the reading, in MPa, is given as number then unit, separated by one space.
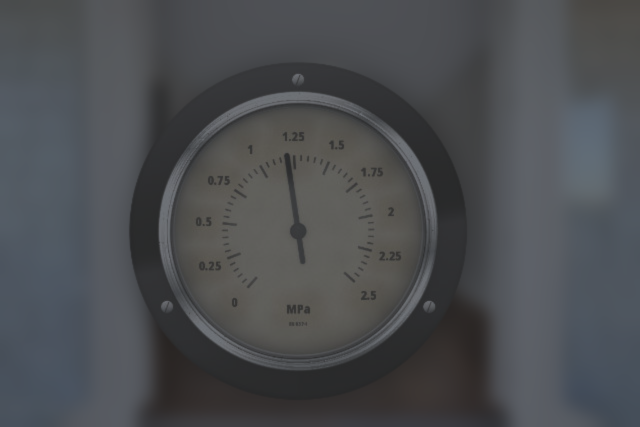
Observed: 1.2 MPa
